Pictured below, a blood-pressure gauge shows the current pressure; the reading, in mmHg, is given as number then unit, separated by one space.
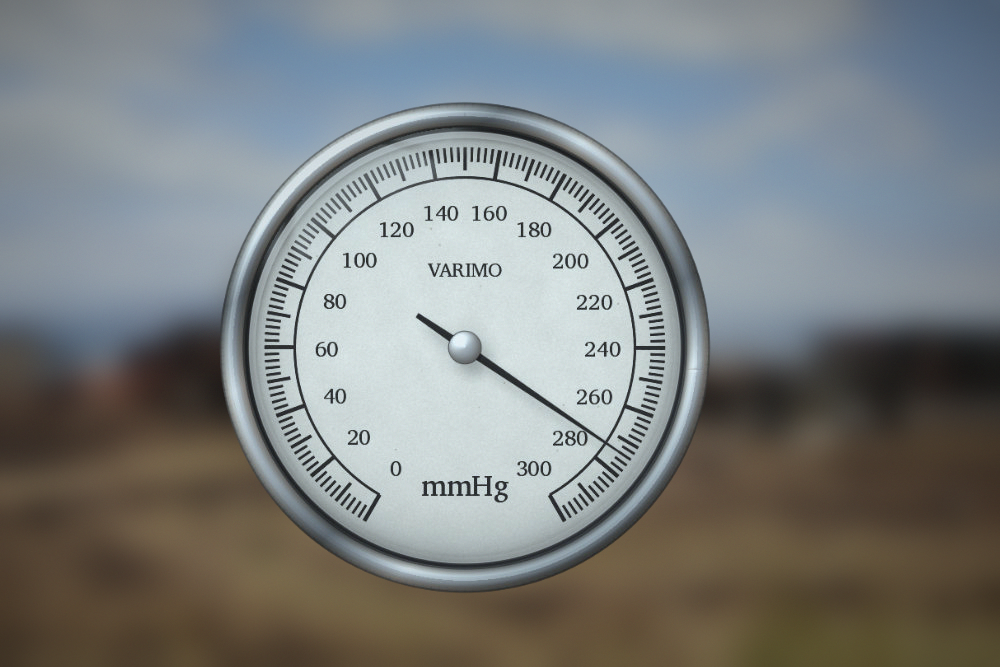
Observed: 274 mmHg
